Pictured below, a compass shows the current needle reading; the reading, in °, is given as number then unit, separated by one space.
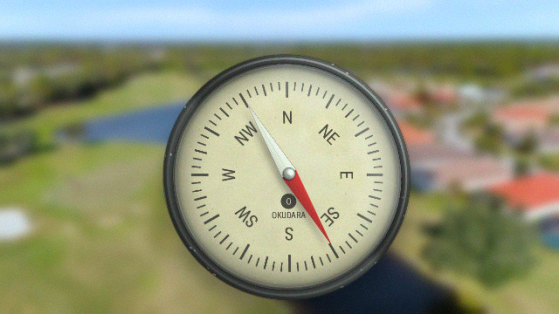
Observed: 150 °
